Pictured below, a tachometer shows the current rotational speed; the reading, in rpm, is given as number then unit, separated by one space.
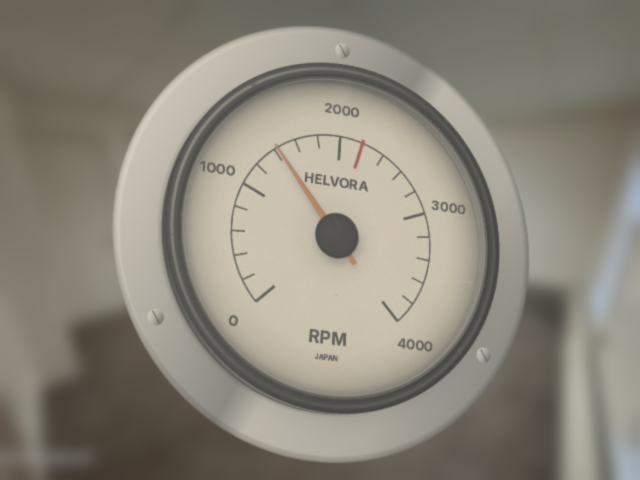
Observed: 1400 rpm
